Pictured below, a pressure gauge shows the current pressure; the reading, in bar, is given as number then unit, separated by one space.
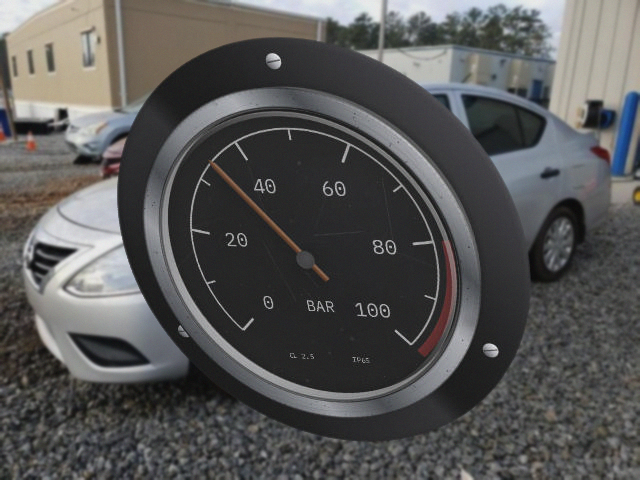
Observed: 35 bar
